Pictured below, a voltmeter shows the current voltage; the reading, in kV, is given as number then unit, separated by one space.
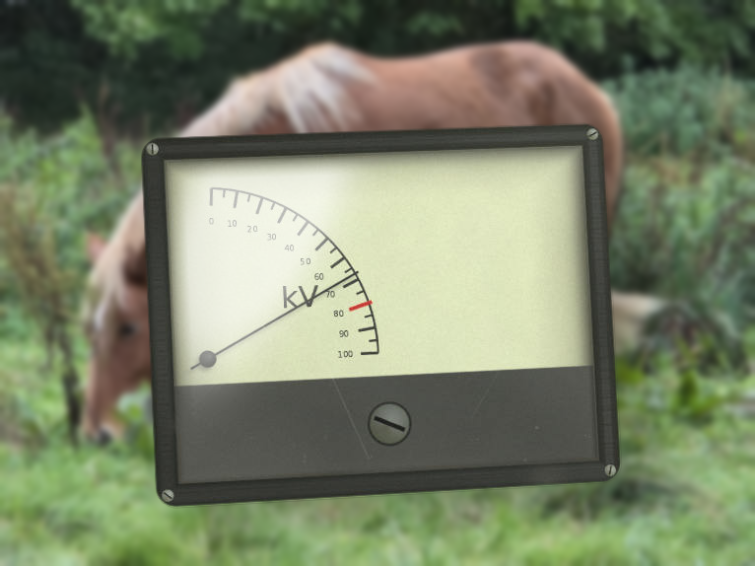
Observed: 67.5 kV
